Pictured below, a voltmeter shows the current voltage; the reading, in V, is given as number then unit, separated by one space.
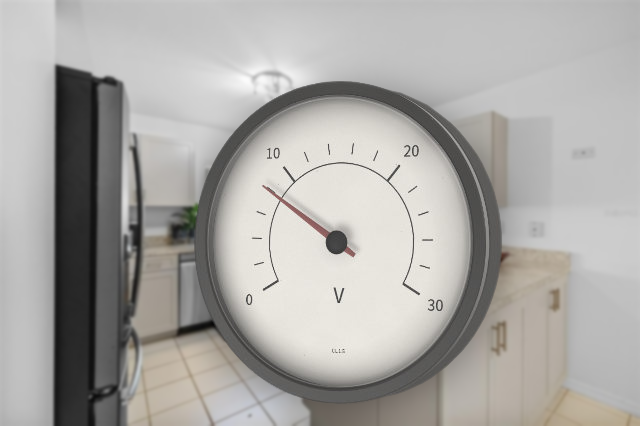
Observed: 8 V
